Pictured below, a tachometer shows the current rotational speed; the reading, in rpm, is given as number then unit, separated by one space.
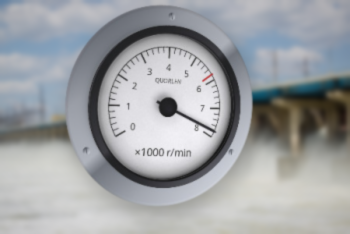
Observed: 7800 rpm
